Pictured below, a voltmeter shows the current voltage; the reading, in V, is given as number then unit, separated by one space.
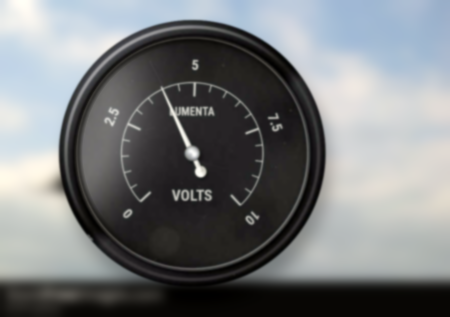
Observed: 4 V
